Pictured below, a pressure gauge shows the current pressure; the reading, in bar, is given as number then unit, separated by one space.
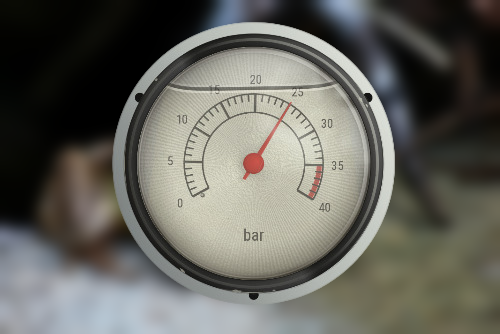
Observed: 25 bar
